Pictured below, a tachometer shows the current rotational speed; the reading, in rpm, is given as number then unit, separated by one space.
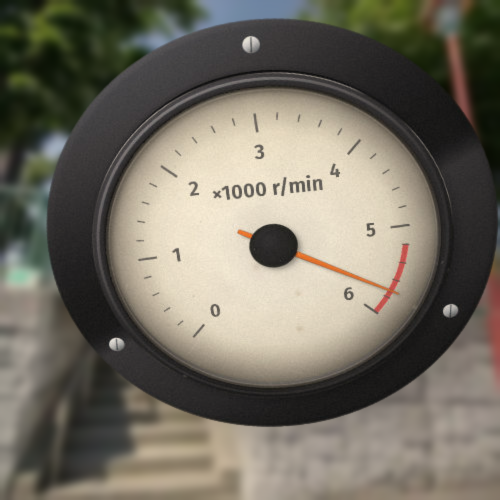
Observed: 5700 rpm
